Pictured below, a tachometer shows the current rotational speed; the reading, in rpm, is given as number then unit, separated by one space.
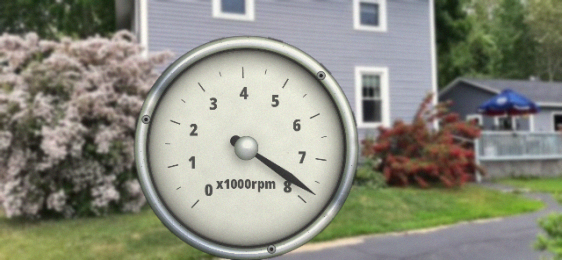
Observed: 7750 rpm
